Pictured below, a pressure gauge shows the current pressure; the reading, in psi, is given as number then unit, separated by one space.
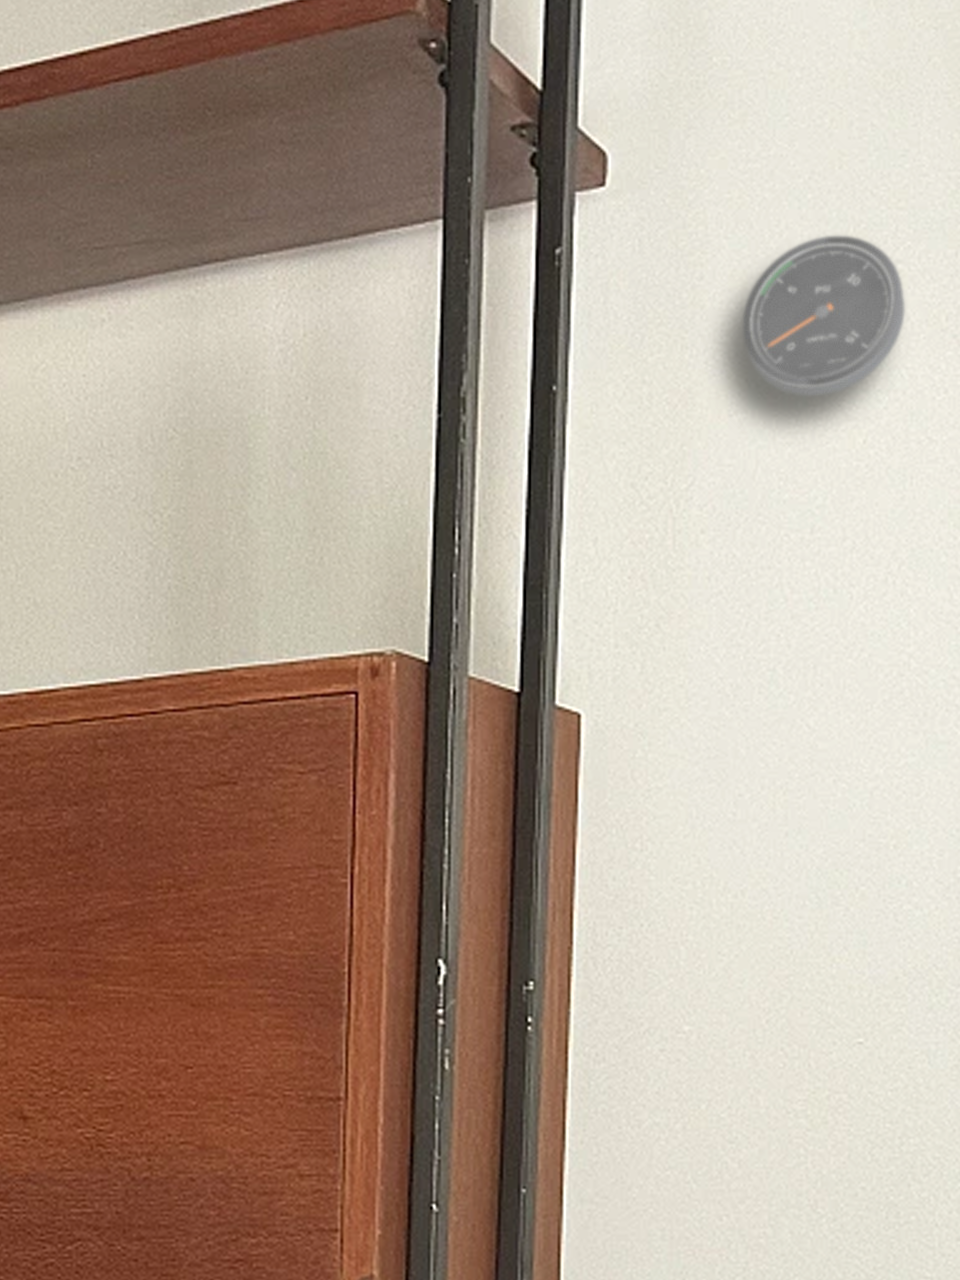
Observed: 1 psi
